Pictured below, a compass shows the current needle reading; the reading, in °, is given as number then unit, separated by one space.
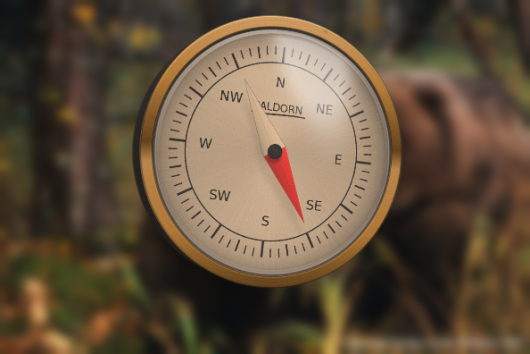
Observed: 150 °
